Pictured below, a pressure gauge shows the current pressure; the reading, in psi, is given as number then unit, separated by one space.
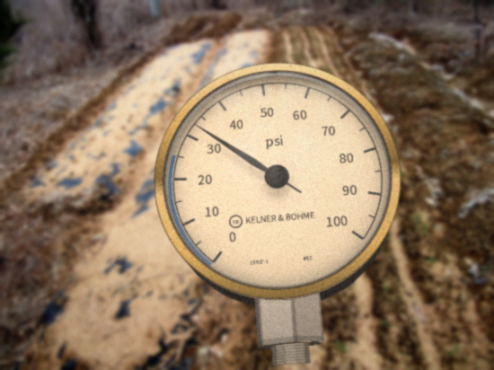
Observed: 32.5 psi
